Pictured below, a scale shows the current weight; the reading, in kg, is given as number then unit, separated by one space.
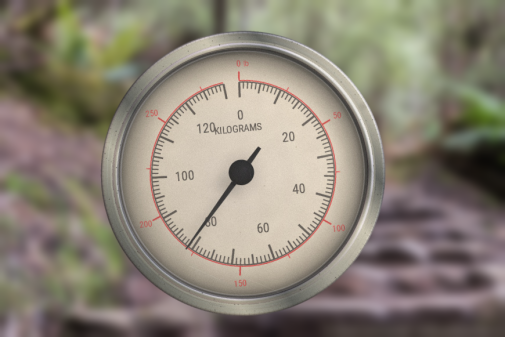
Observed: 81 kg
